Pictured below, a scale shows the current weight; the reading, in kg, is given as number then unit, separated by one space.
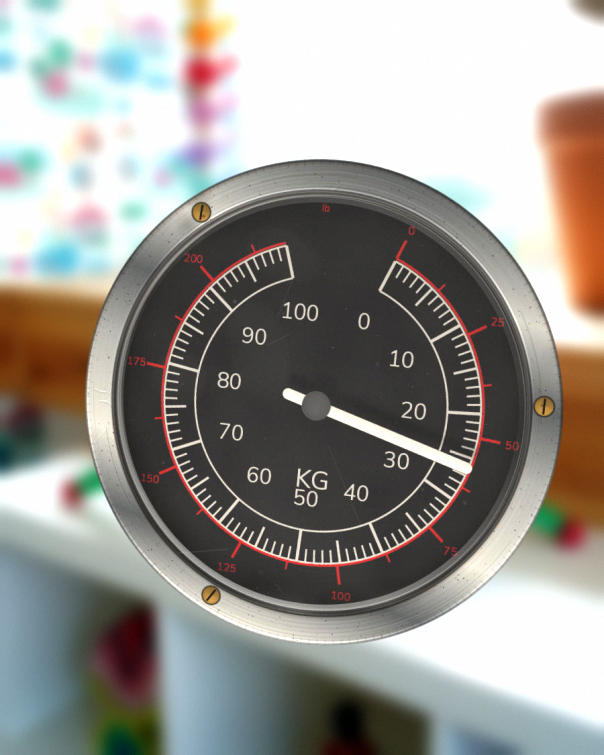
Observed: 26 kg
